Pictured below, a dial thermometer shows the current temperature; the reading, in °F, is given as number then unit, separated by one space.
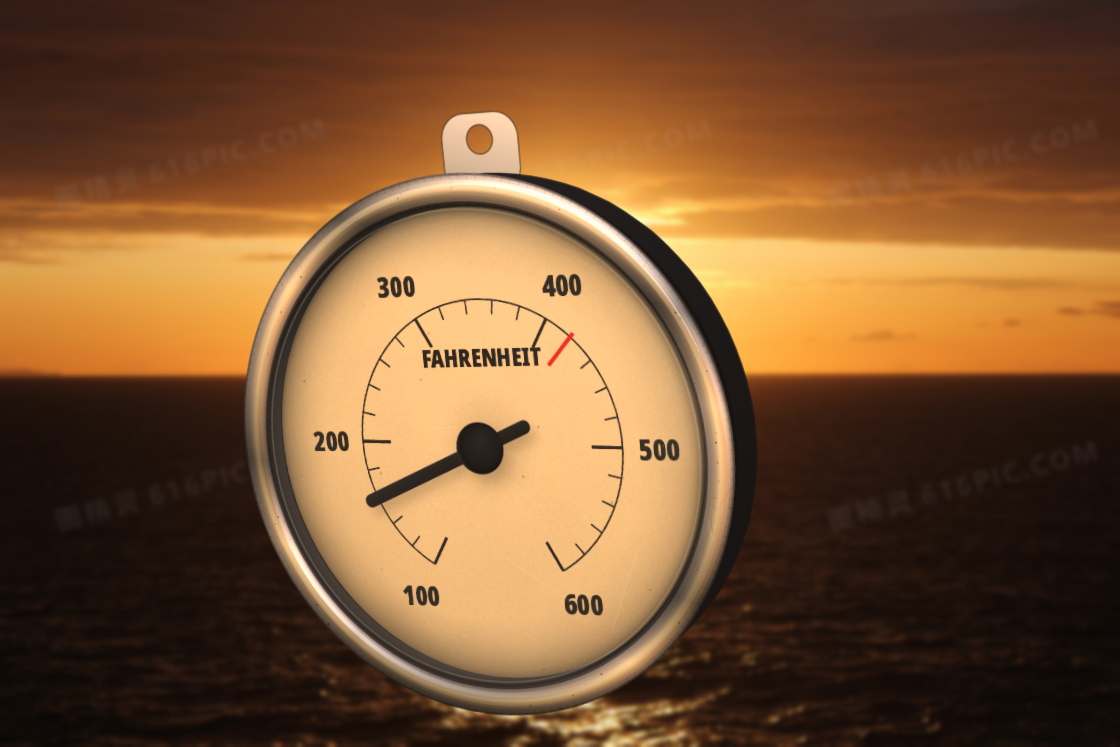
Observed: 160 °F
